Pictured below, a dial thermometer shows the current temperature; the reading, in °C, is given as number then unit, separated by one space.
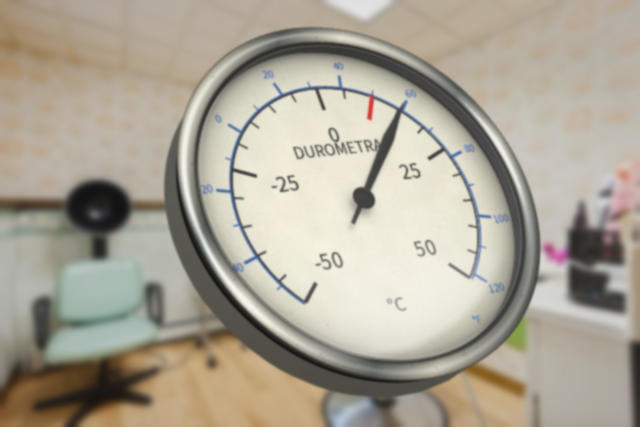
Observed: 15 °C
